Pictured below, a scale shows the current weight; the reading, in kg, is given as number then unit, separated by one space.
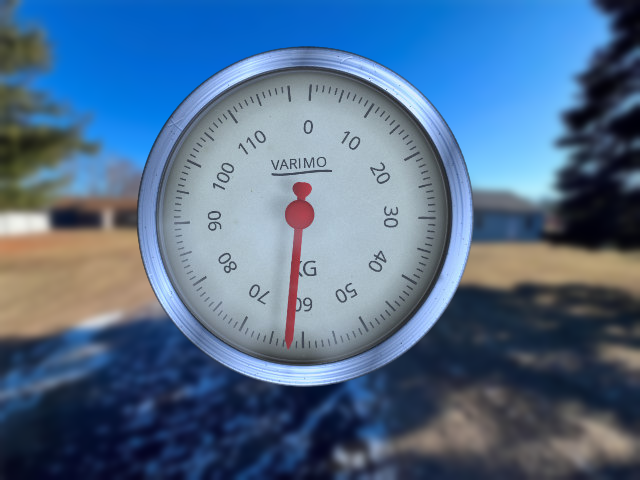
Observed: 62 kg
